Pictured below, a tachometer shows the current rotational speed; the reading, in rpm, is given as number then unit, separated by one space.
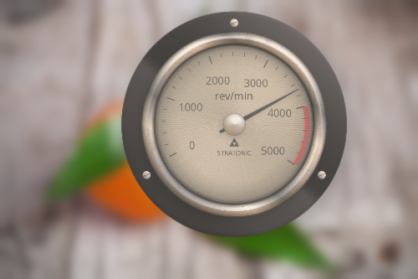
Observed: 3700 rpm
